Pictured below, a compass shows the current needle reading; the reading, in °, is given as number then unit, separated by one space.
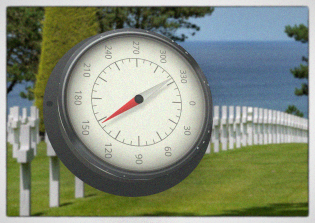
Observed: 145 °
